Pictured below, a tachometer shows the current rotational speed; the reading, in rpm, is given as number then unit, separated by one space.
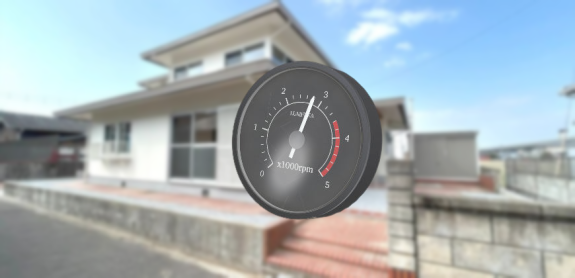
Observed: 2800 rpm
